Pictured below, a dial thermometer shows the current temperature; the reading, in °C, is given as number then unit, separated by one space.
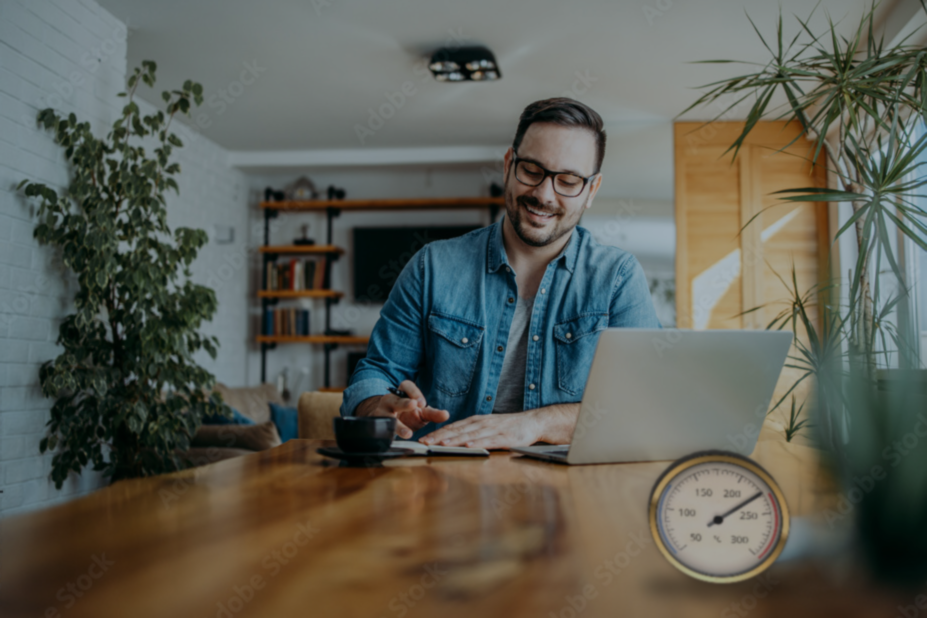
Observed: 225 °C
